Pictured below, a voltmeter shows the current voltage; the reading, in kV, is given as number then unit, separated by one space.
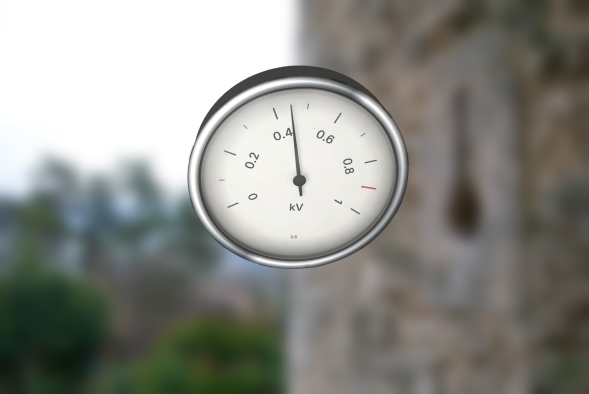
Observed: 0.45 kV
